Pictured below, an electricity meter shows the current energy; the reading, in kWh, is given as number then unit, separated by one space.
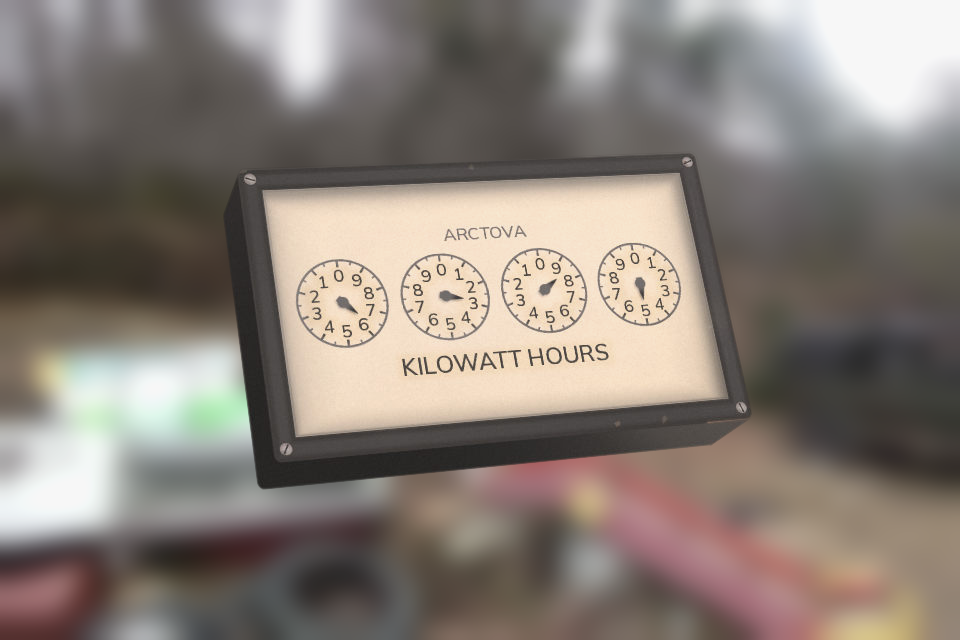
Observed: 6285 kWh
